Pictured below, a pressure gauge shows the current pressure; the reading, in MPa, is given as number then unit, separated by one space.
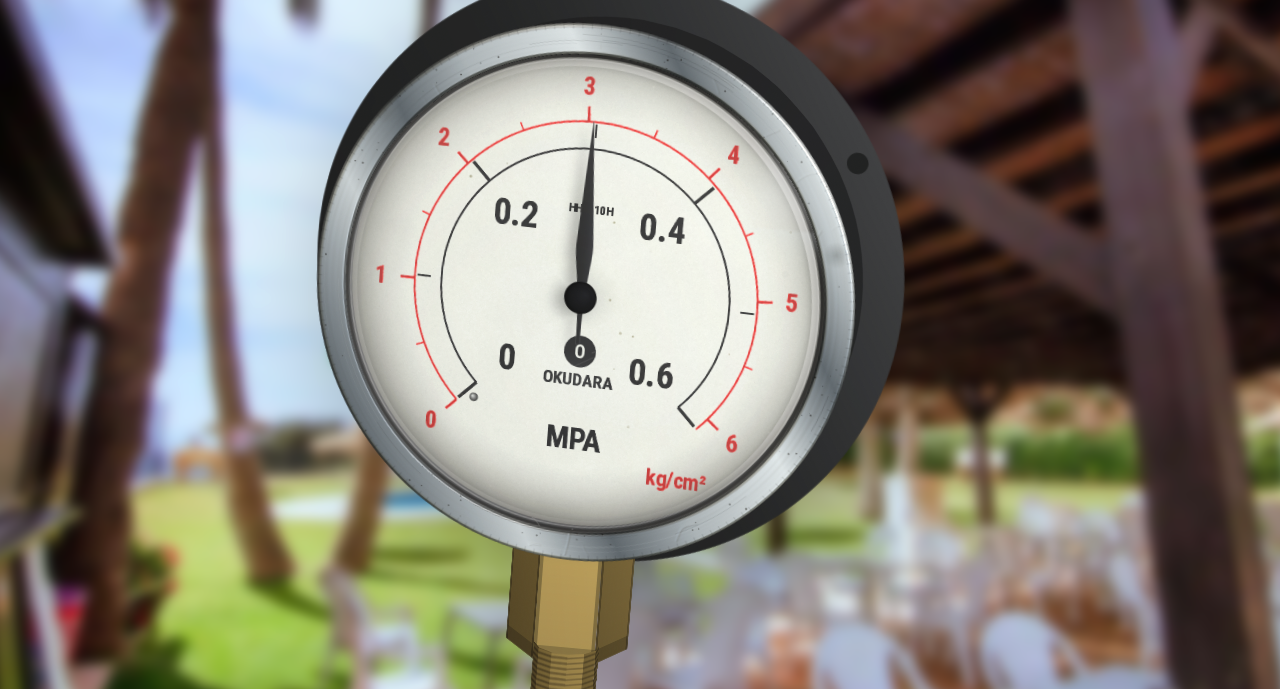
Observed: 0.3 MPa
